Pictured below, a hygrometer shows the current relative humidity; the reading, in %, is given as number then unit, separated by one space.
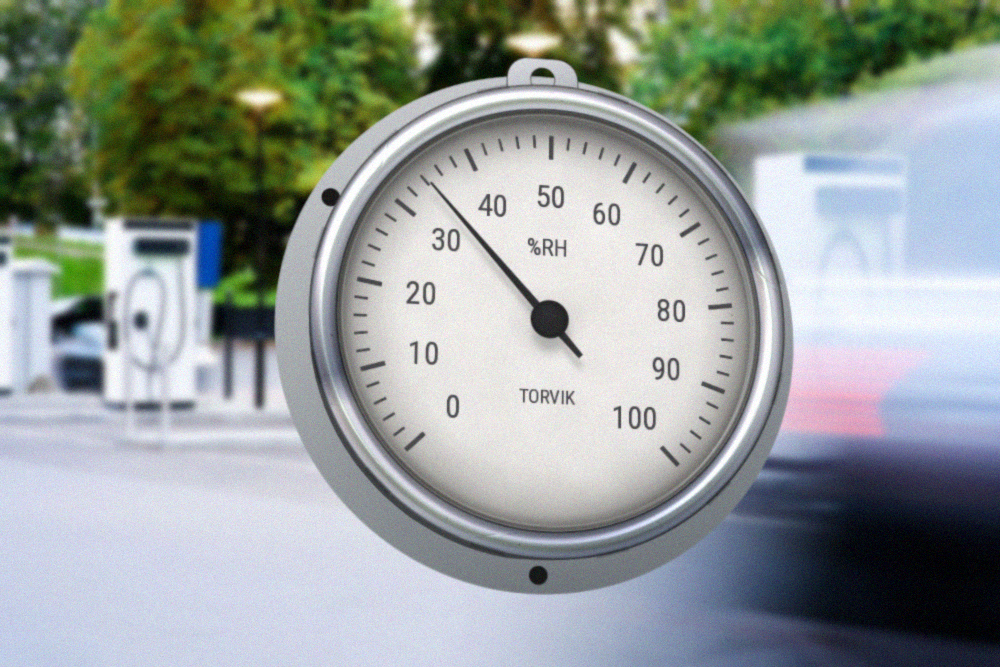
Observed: 34 %
